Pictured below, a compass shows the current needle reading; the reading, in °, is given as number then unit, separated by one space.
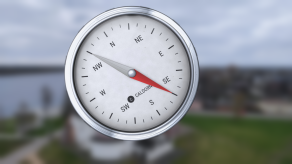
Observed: 150 °
